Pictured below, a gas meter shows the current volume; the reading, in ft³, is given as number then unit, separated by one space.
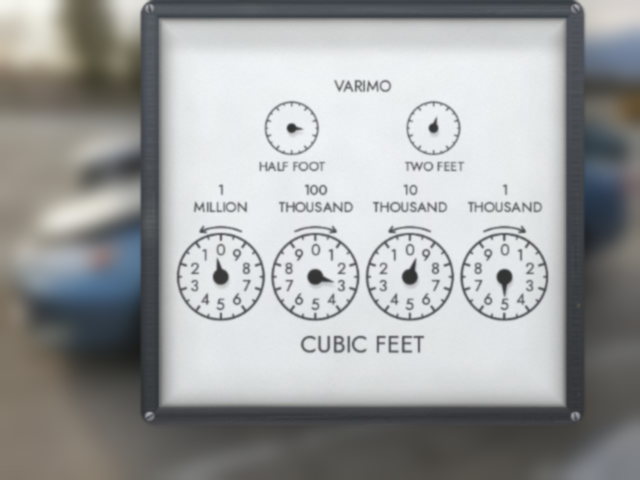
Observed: 29500 ft³
